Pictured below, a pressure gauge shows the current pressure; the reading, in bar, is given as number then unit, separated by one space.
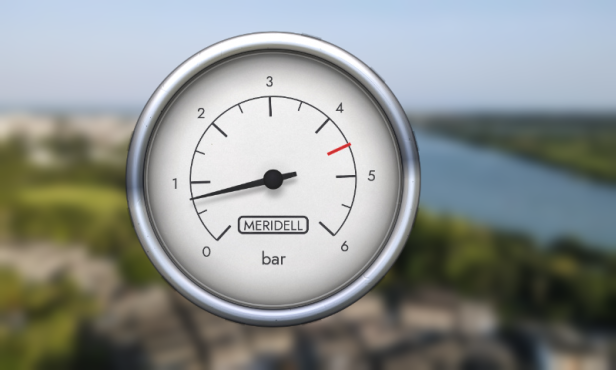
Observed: 0.75 bar
